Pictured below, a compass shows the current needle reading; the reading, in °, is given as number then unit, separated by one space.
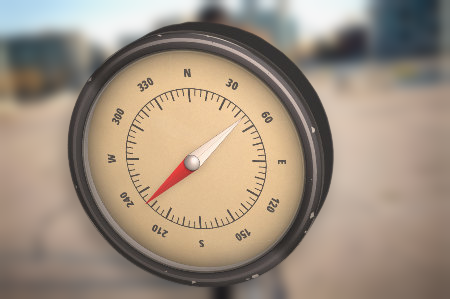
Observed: 230 °
